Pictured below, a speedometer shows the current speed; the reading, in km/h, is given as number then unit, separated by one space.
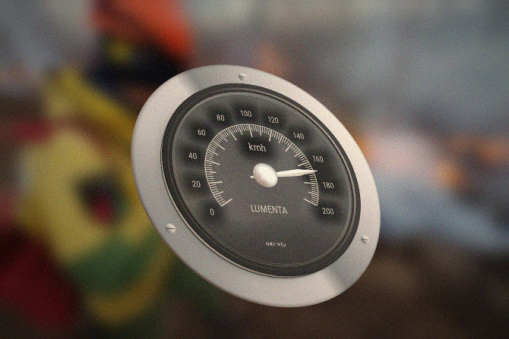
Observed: 170 km/h
